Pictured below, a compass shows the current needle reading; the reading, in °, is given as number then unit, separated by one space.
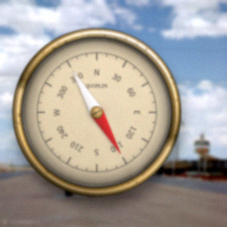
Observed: 150 °
